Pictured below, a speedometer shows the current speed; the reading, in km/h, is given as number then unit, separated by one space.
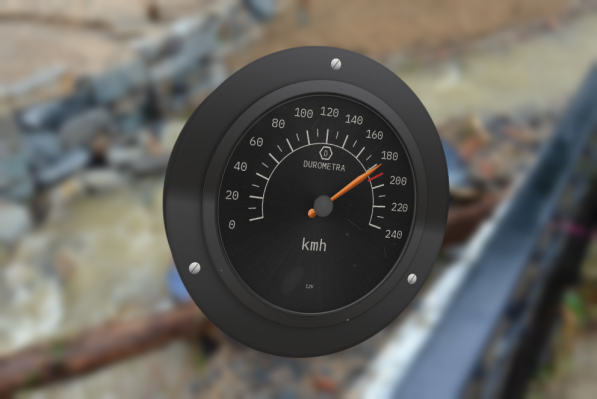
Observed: 180 km/h
